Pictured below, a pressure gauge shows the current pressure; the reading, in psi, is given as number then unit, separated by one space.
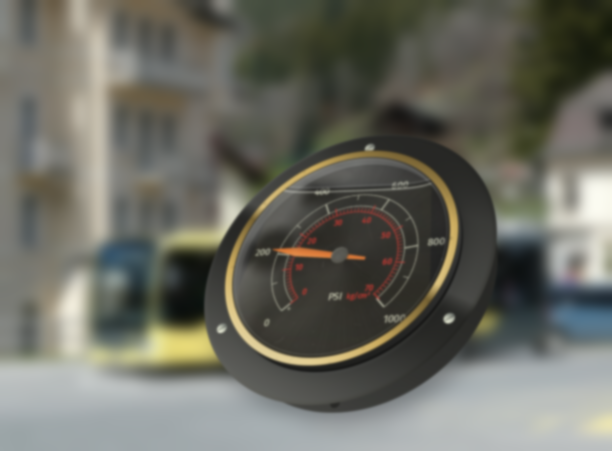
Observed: 200 psi
